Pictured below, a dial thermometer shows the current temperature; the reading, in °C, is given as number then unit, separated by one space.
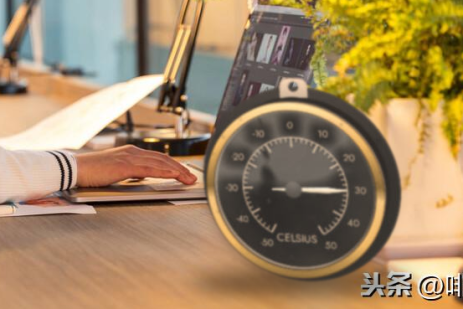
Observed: 30 °C
